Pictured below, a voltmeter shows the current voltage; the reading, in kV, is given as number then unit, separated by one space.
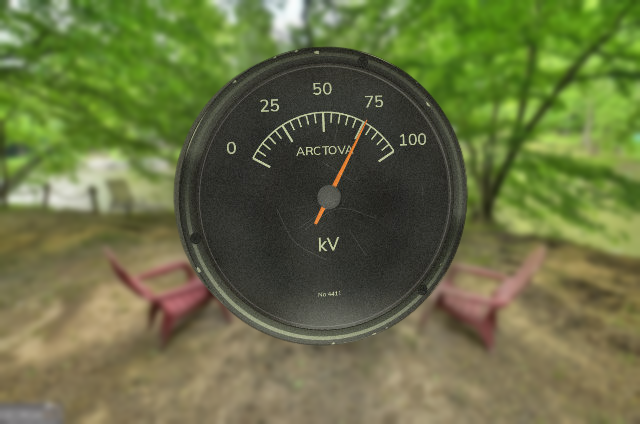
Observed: 75 kV
